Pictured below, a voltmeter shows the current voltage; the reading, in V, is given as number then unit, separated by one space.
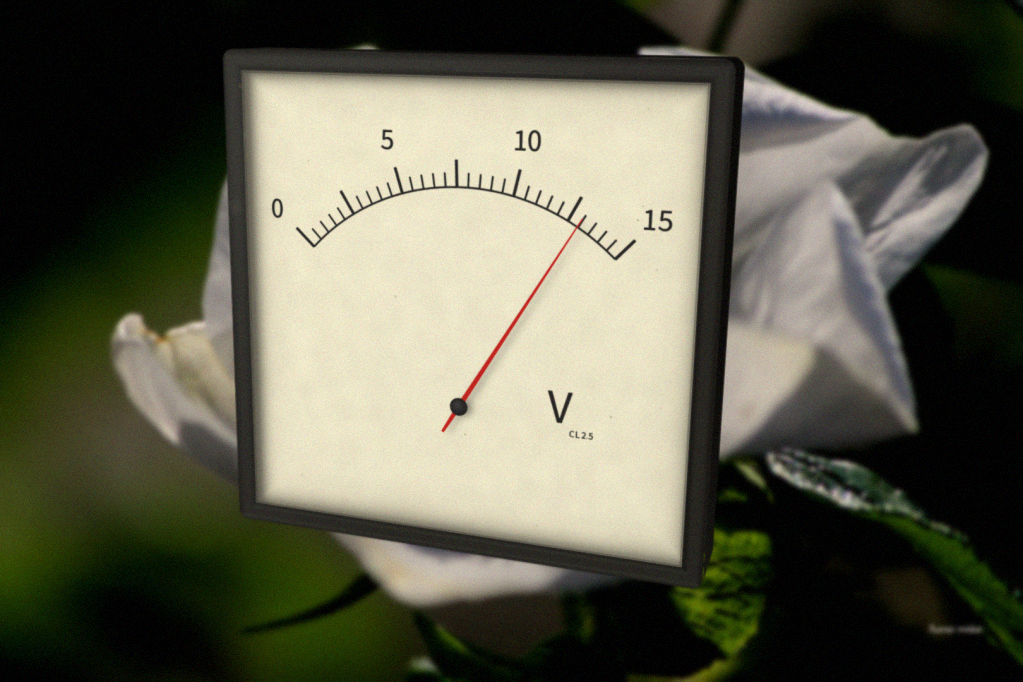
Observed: 13 V
